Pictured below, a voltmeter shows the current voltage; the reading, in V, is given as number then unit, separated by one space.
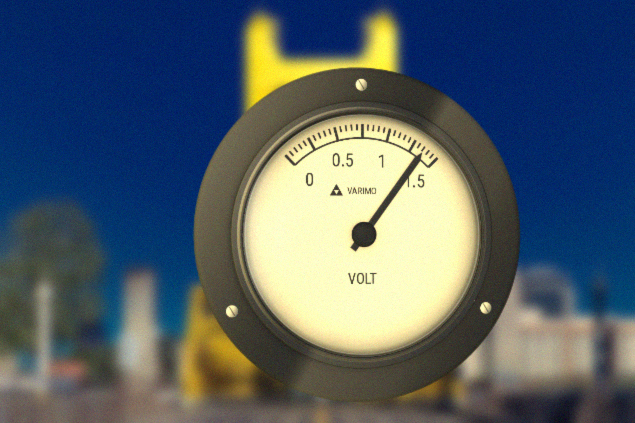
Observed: 1.35 V
